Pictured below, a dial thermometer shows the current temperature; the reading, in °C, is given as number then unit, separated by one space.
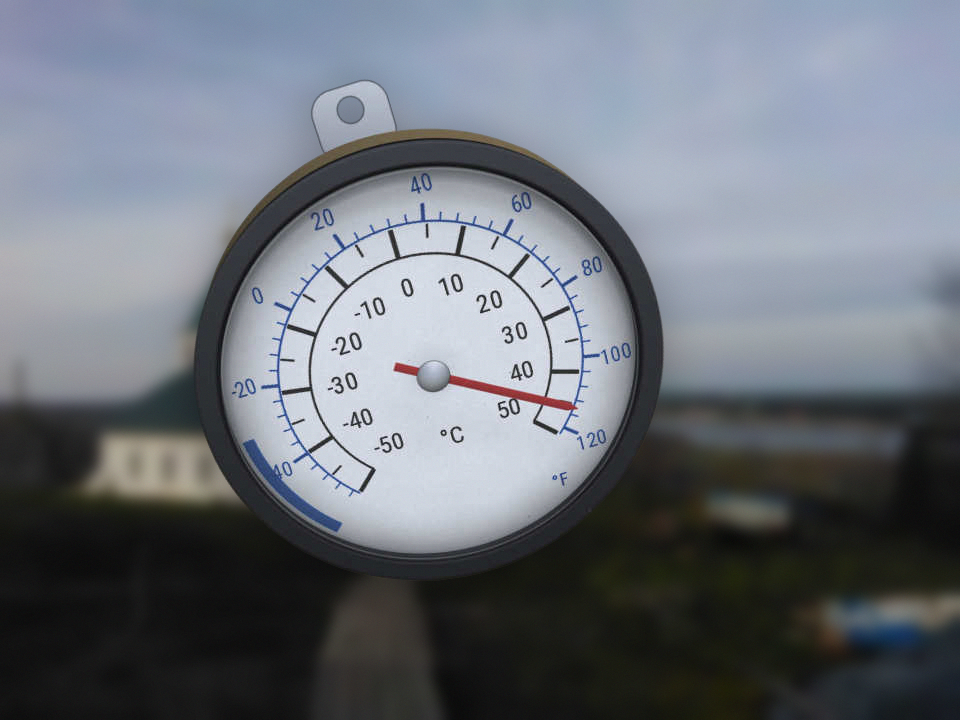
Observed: 45 °C
